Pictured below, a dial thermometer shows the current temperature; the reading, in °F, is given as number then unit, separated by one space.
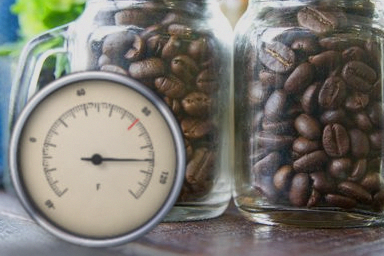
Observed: 110 °F
